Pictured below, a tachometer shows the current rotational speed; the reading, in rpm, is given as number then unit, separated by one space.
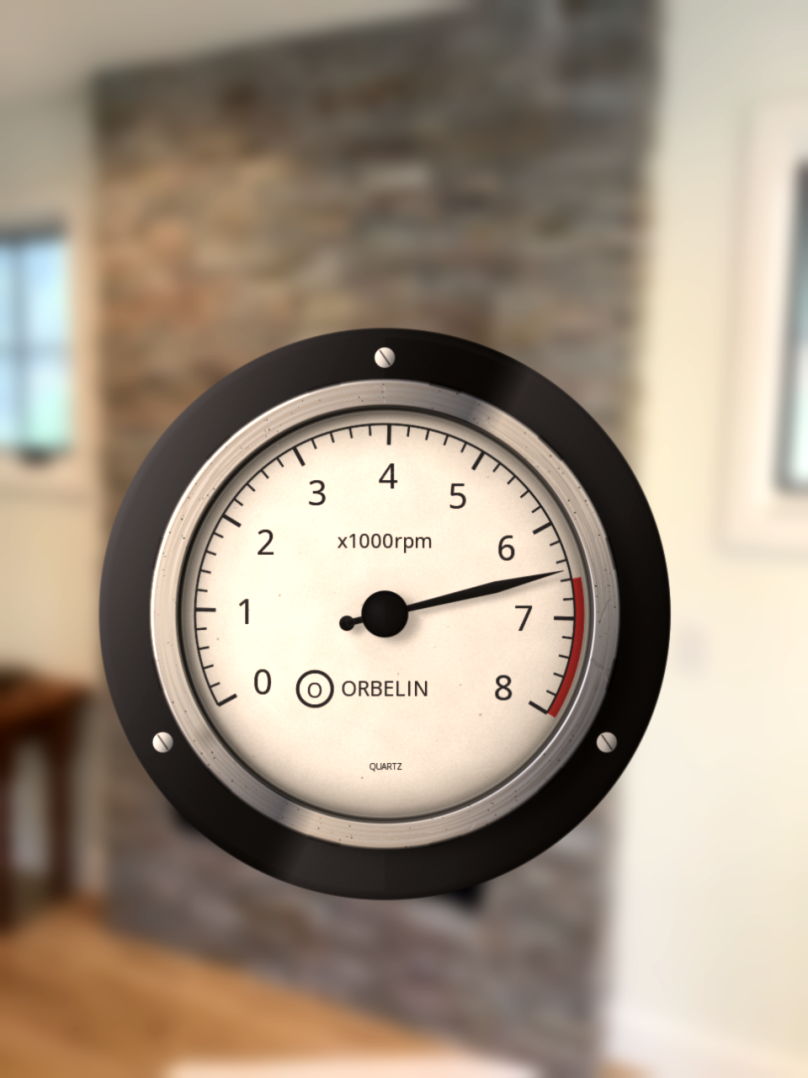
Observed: 6500 rpm
